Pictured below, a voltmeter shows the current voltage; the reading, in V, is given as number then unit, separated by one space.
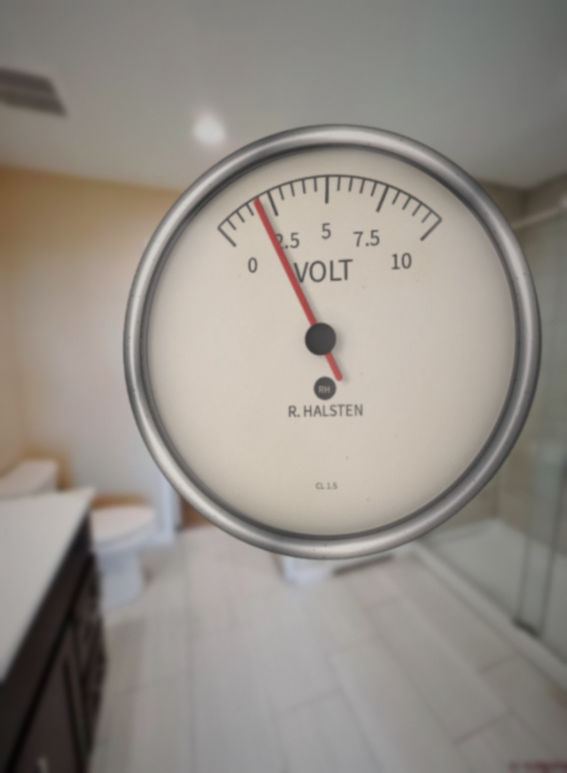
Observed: 2 V
